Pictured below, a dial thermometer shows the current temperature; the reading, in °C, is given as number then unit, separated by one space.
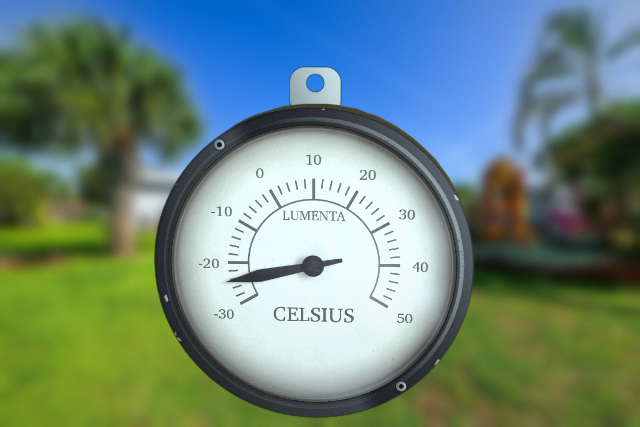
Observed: -24 °C
